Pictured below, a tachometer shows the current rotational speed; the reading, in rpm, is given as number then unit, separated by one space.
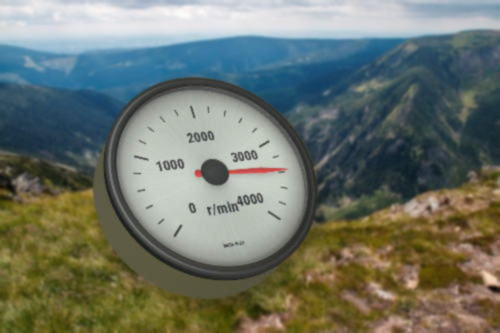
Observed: 3400 rpm
